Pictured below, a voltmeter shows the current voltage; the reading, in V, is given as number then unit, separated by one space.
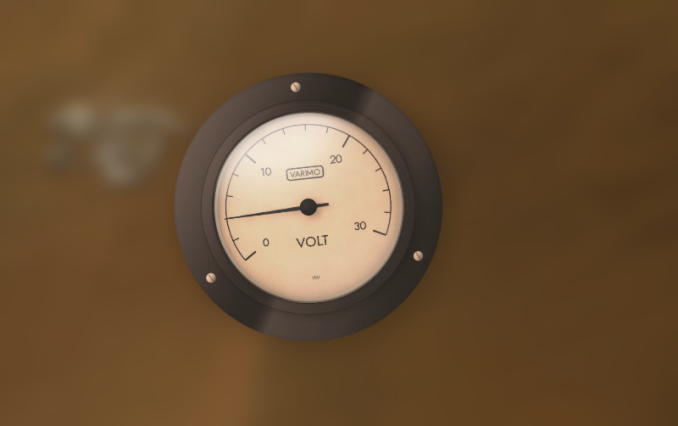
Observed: 4 V
